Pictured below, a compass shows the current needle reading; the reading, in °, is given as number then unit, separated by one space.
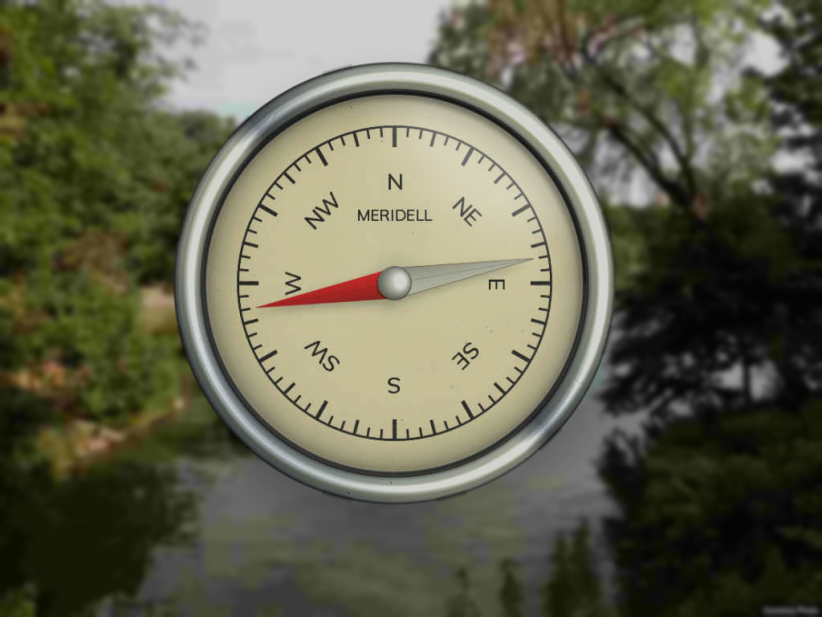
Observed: 260 °
